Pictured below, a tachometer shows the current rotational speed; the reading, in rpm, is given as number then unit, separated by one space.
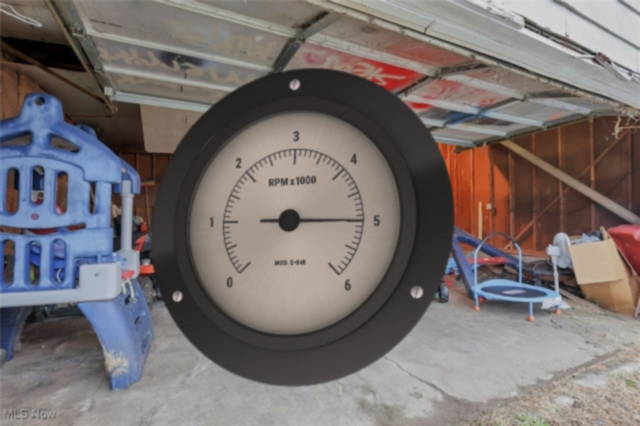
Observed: 5000 rpm
